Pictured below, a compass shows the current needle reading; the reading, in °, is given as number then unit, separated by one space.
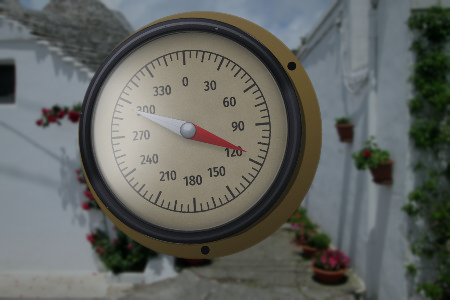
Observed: 115 °
